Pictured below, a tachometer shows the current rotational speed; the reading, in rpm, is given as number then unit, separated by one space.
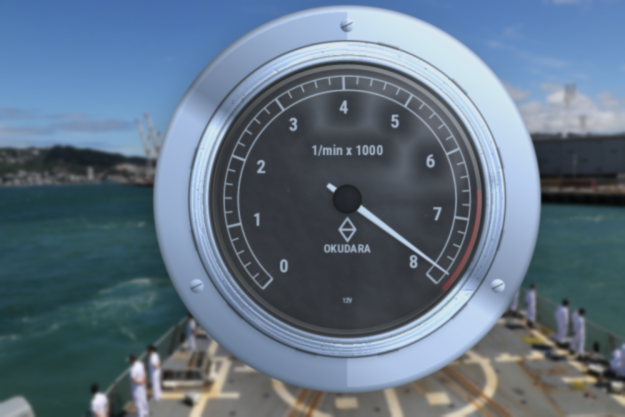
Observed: 7800 rpm
